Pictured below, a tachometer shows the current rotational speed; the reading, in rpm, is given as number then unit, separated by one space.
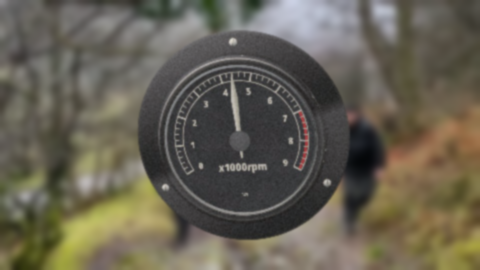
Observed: 4400 rpm
